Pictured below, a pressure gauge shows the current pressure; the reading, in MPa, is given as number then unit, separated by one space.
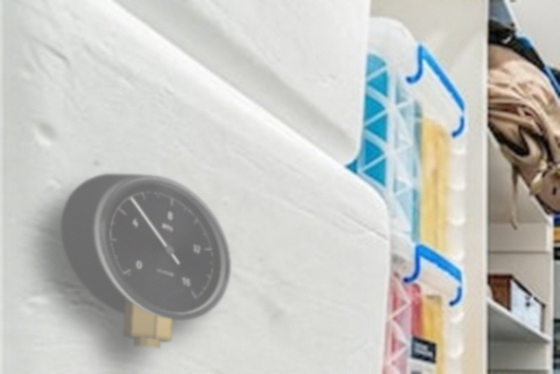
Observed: 5 MPa
